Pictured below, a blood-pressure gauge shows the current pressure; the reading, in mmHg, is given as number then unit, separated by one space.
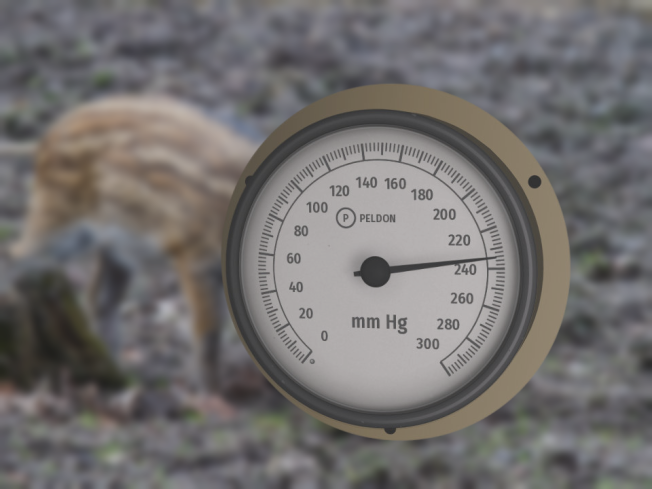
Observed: 234 mmHg
